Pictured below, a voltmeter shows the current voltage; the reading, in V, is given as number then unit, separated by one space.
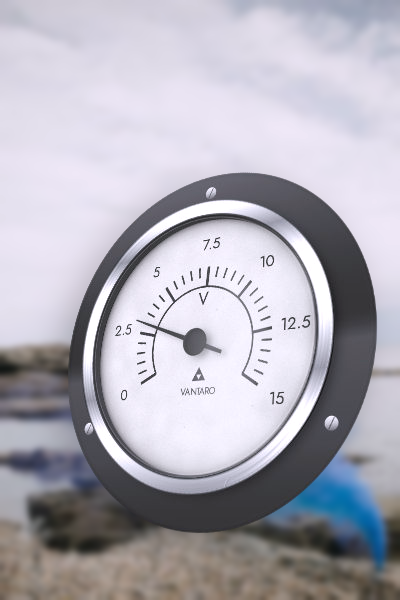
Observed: 3 V
